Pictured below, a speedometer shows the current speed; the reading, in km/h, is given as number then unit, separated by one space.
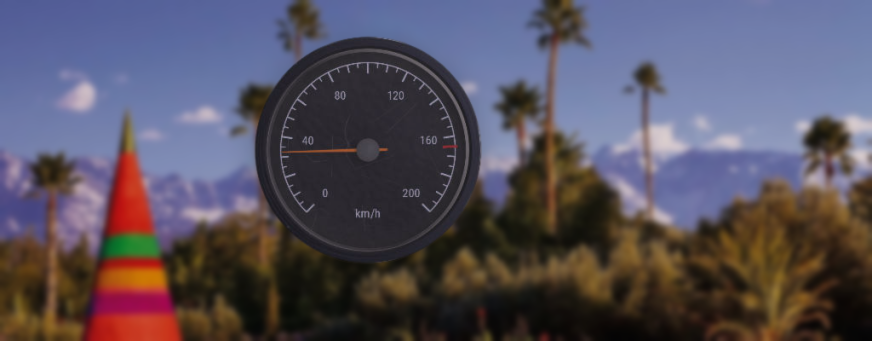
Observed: 32.5 km/h
